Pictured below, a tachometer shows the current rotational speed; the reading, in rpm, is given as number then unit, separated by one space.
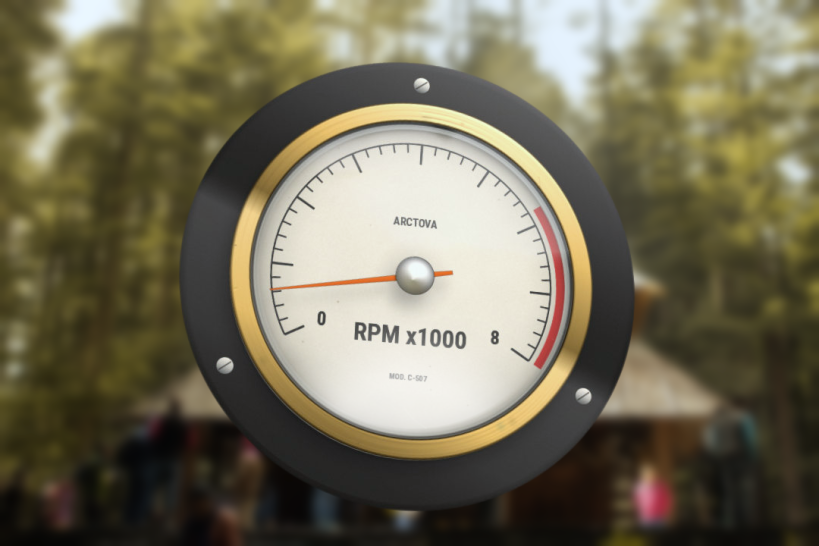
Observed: 600 rpm
